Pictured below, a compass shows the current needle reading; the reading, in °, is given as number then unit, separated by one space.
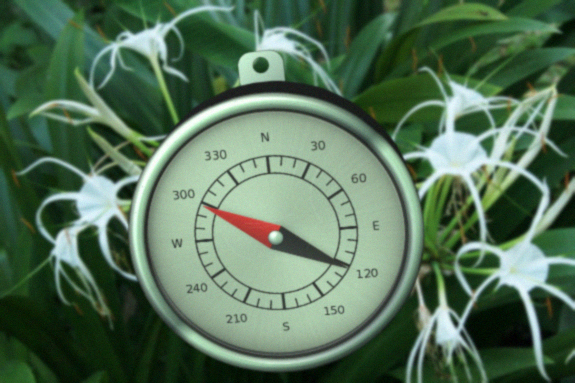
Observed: 300 °
